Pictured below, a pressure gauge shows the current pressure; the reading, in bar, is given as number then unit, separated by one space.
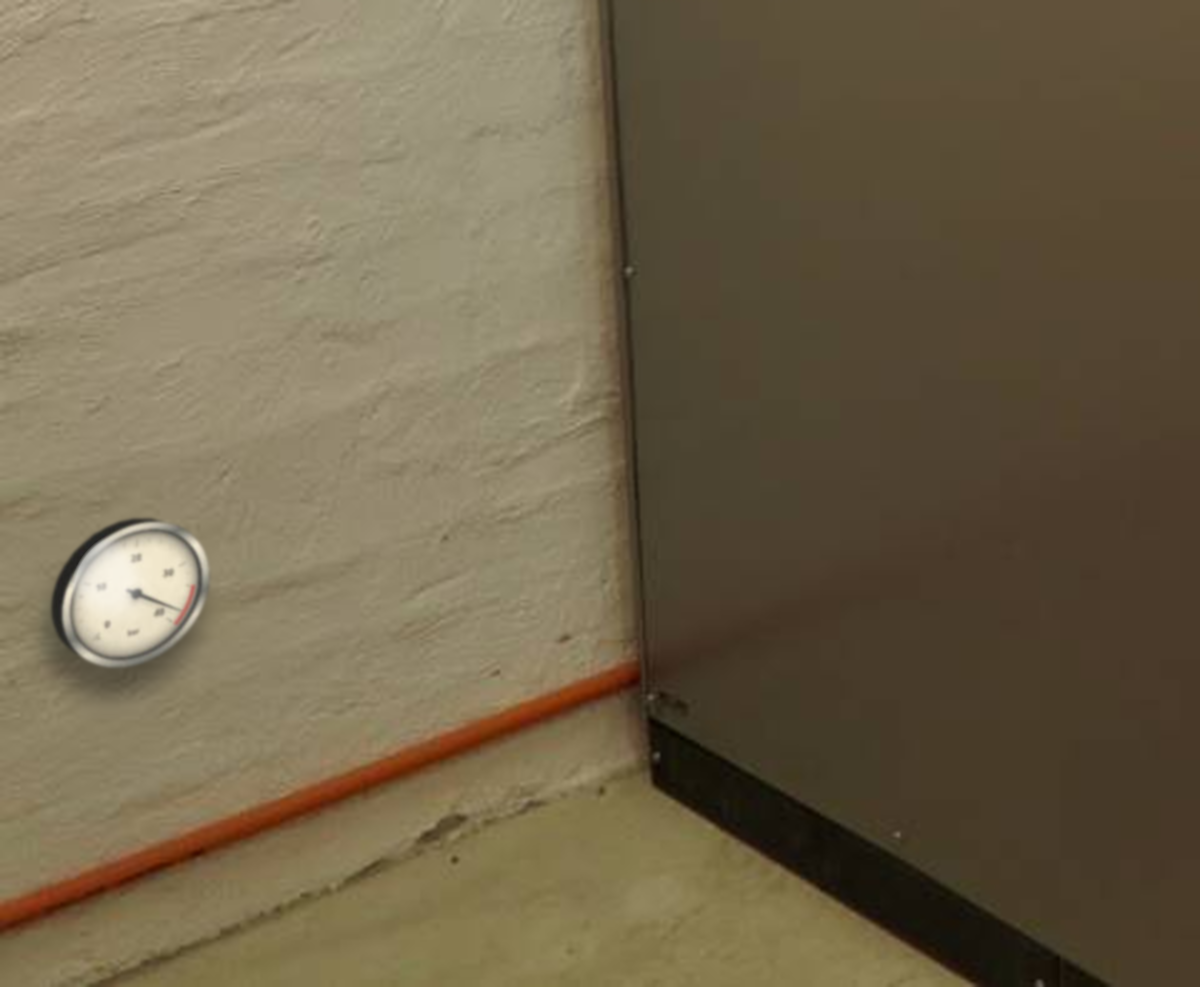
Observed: 38 bar
